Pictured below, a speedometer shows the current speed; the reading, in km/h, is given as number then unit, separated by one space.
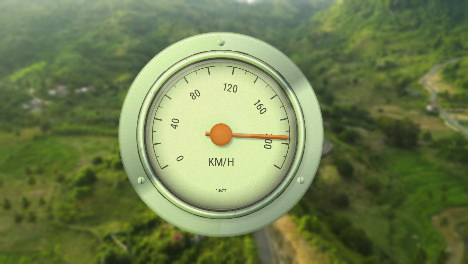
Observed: 195 km/h
